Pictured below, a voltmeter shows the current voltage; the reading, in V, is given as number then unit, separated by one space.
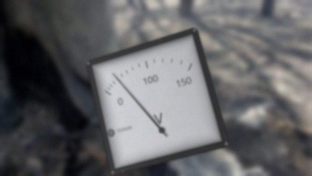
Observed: 50 V
